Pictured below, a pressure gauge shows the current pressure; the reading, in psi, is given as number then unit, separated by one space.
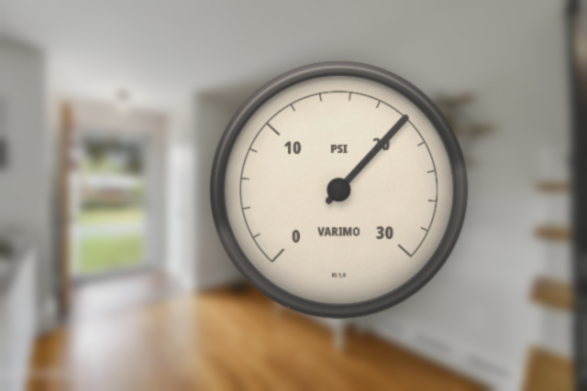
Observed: 20 psi
